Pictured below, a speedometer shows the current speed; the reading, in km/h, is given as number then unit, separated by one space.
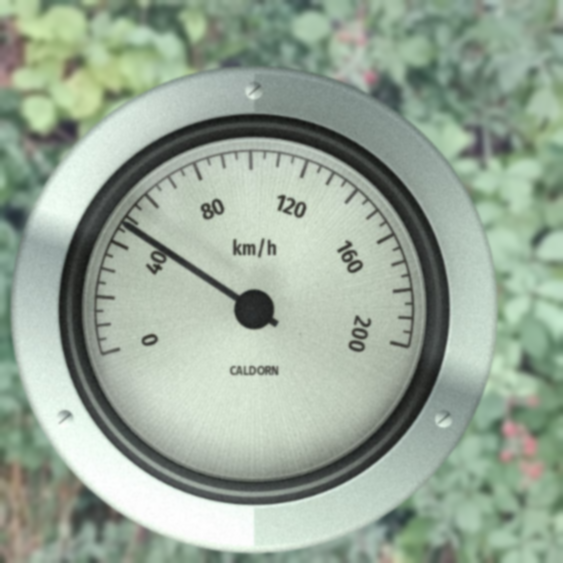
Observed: 47.5 km/h
